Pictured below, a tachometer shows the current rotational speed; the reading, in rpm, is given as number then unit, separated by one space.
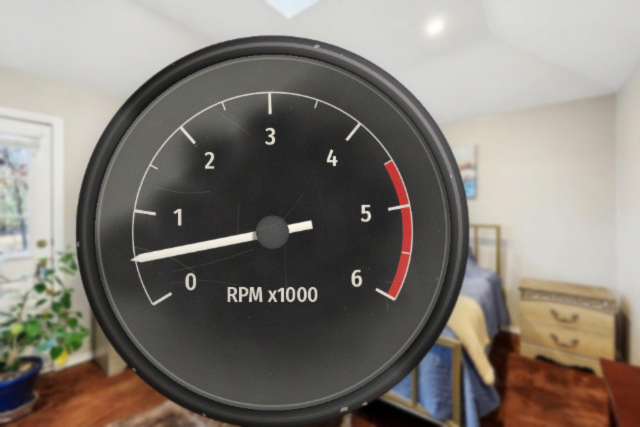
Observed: 500 rpm
